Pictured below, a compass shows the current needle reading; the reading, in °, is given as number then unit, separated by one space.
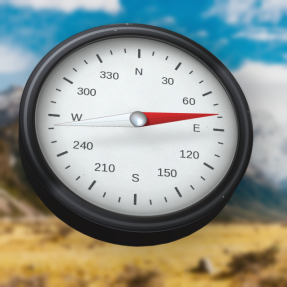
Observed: 80 °
